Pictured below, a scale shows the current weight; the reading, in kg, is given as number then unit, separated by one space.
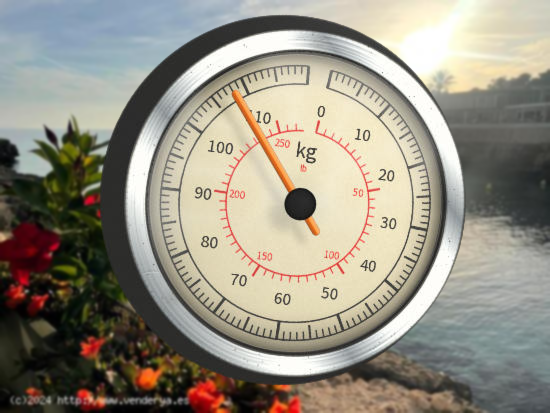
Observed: 108 kg
